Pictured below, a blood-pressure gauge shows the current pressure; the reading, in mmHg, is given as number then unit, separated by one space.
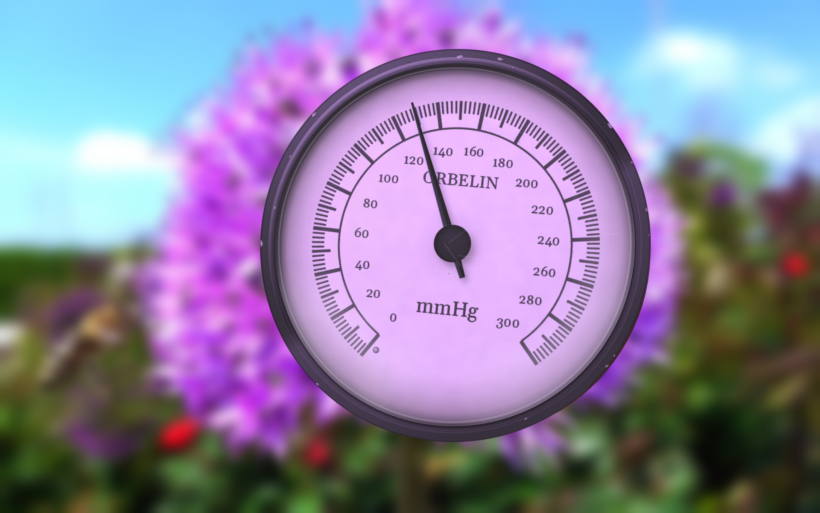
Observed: 130 mmHg
